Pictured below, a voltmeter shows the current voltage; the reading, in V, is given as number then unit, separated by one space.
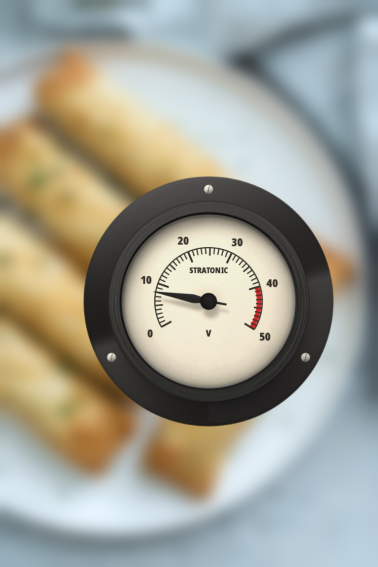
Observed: 8 V
